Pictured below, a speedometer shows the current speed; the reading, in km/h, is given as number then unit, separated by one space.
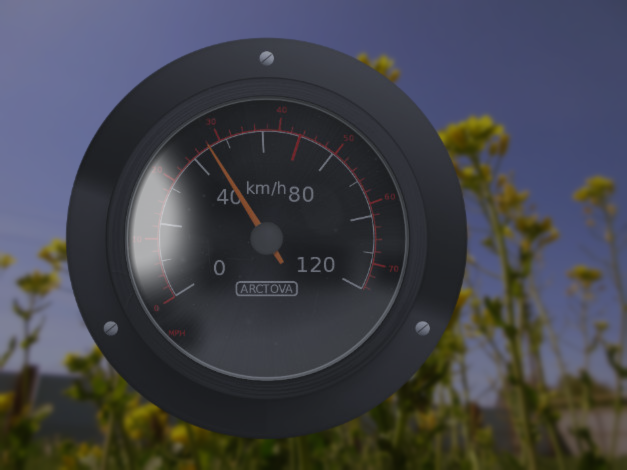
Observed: 45 km/h
